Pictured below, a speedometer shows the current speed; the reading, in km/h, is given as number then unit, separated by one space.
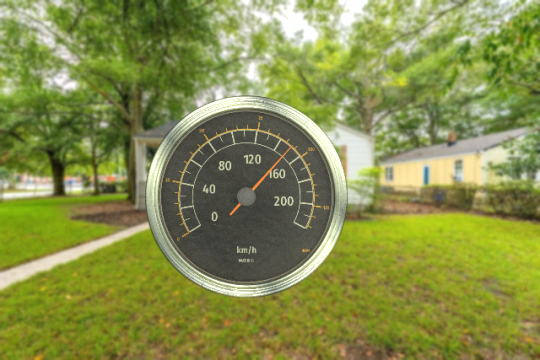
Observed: 150 km/h
